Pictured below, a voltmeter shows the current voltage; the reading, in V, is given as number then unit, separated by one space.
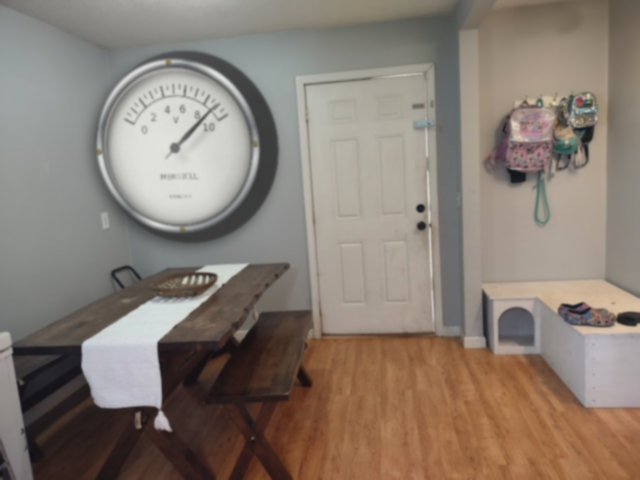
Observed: 9 V
